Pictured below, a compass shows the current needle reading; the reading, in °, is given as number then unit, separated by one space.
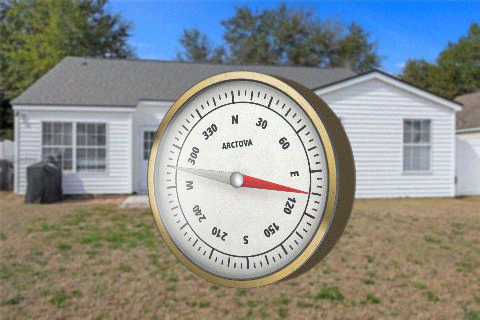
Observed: 105 °
